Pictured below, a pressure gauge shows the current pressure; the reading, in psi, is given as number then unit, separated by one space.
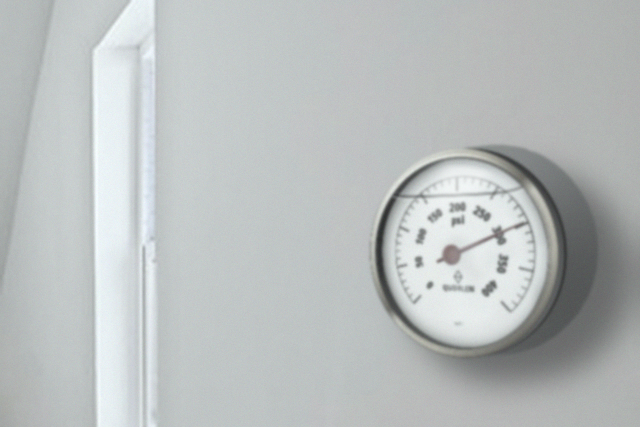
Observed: 300 psi
